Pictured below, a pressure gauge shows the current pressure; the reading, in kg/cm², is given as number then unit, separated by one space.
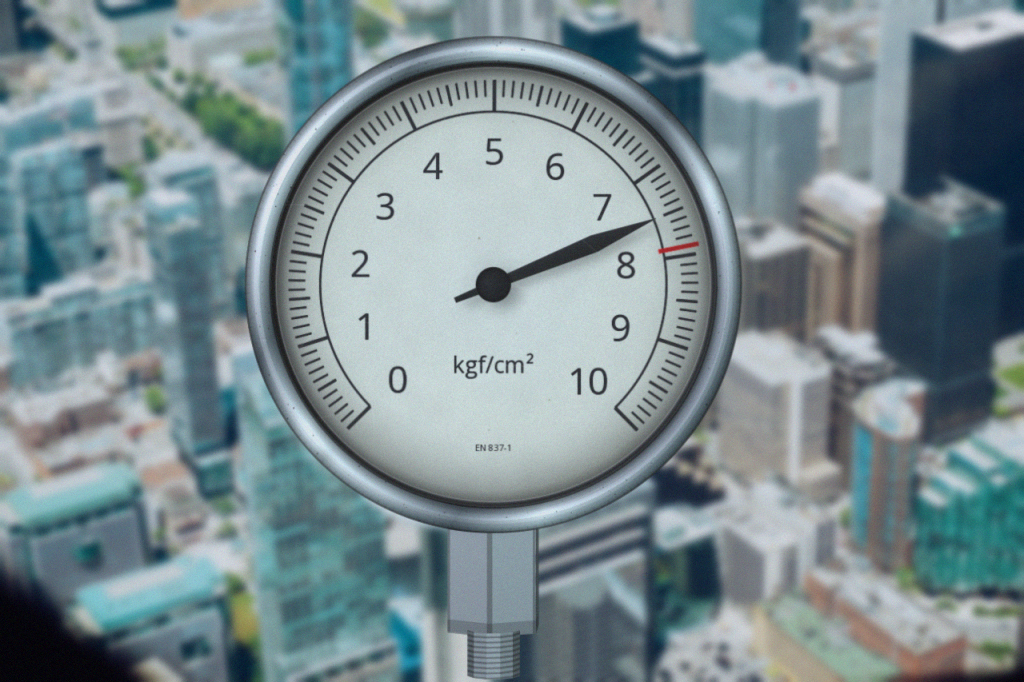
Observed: 7.5 kg/cm²
